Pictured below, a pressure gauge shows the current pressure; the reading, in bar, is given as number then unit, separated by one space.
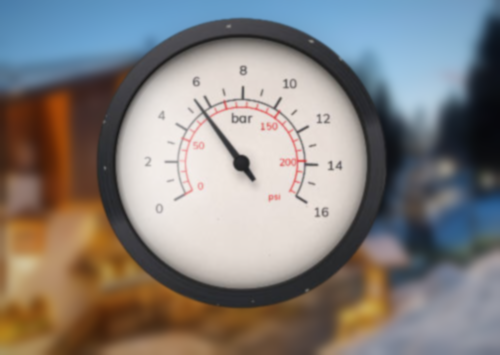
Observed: 5.5 bar
